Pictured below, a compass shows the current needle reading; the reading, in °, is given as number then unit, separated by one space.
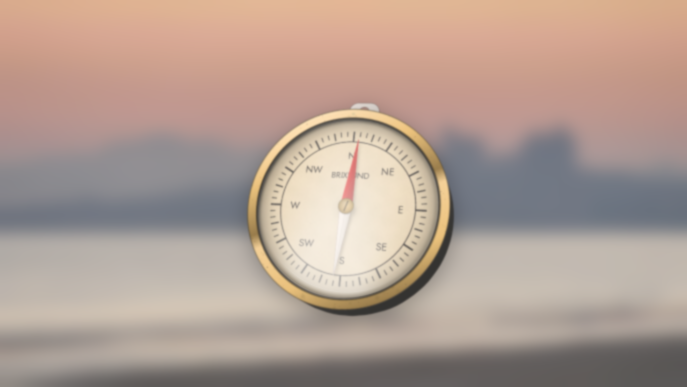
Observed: 5 °
